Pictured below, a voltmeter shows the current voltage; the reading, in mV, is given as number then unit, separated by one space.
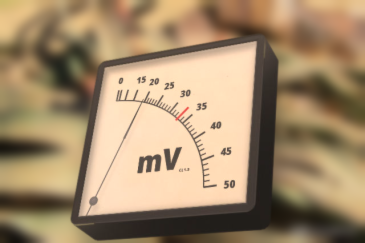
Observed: 20 mV
